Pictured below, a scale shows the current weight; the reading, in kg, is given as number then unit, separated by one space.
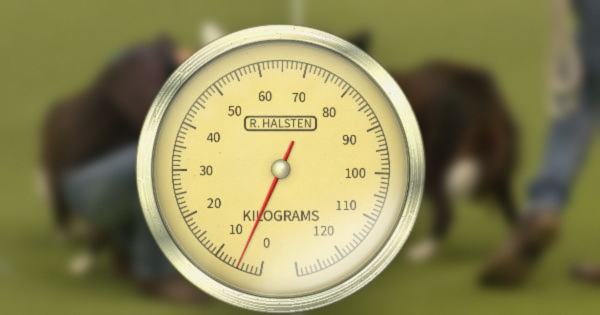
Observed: 5 kg
